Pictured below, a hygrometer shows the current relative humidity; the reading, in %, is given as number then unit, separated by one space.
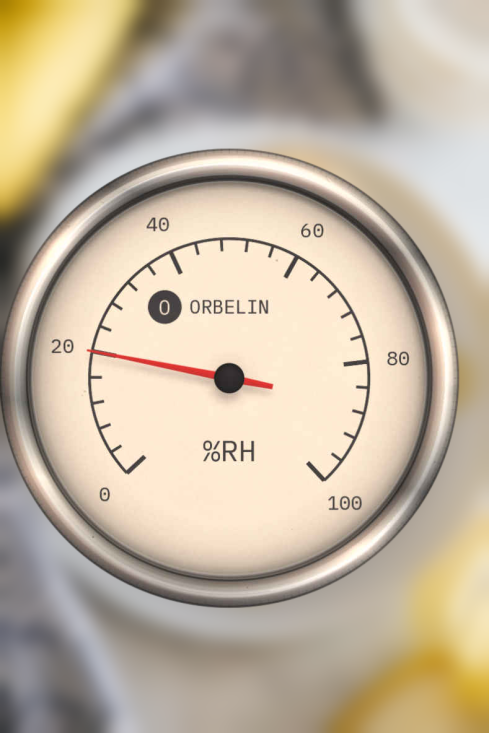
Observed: 20 %
